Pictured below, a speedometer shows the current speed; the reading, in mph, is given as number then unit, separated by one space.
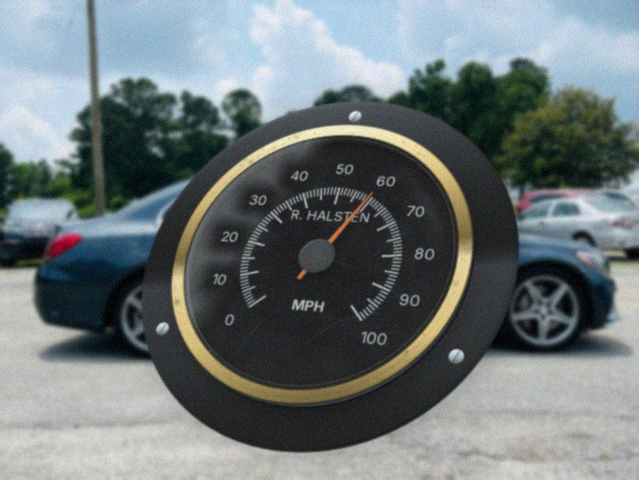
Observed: 60 mph
